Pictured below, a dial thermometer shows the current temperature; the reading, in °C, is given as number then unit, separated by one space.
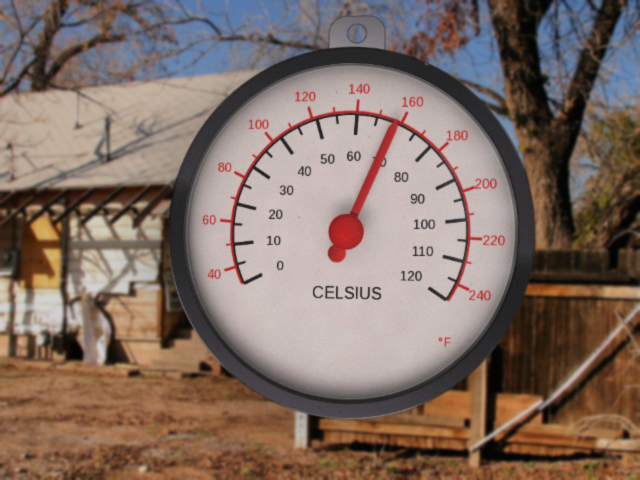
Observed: 70 °C
